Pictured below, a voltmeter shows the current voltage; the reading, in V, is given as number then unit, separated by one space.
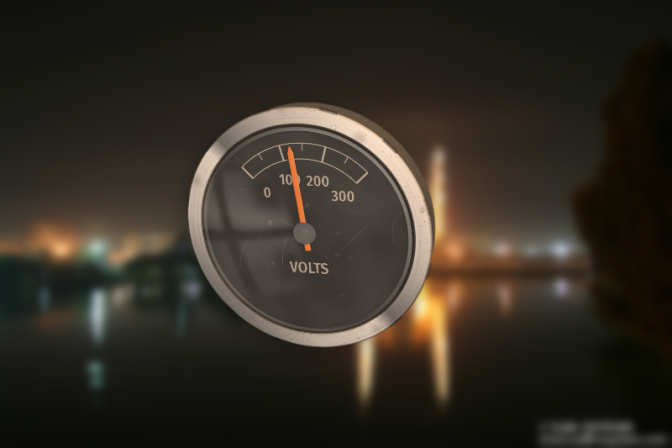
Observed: 125 V
